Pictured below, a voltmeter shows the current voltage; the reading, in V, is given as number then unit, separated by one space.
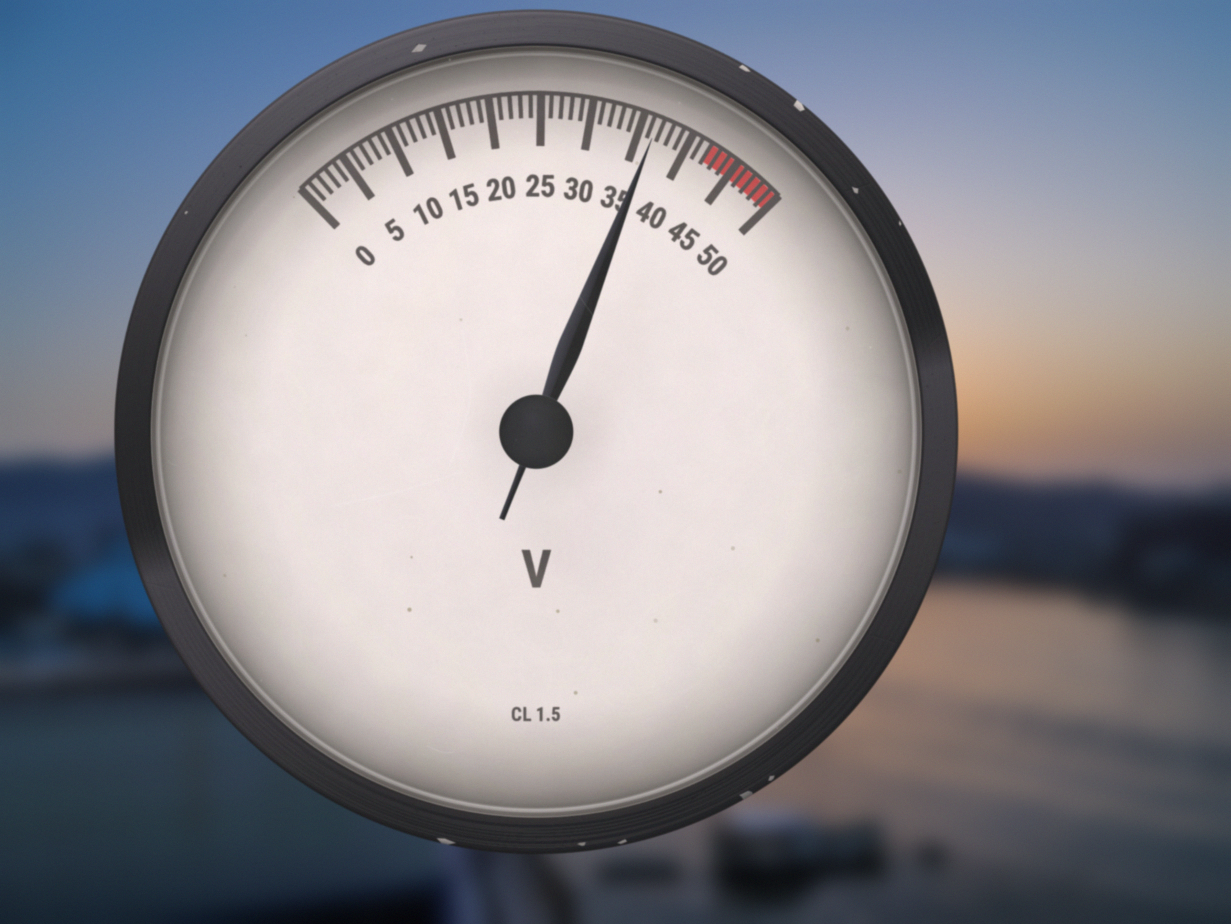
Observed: 36.5 V
